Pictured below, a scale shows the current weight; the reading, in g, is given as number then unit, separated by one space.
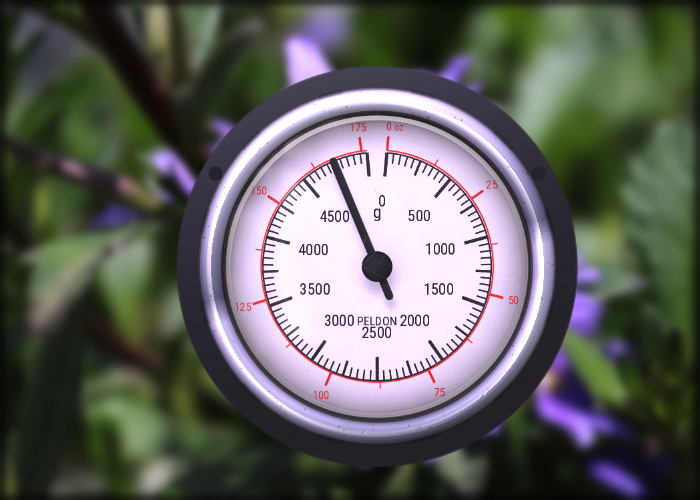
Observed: 4750 g
